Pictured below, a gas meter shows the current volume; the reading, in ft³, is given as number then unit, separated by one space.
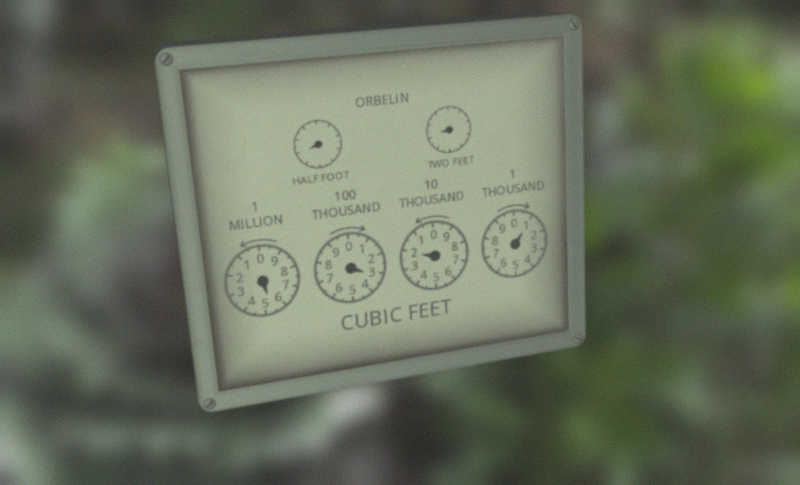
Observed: 532100 ft³
